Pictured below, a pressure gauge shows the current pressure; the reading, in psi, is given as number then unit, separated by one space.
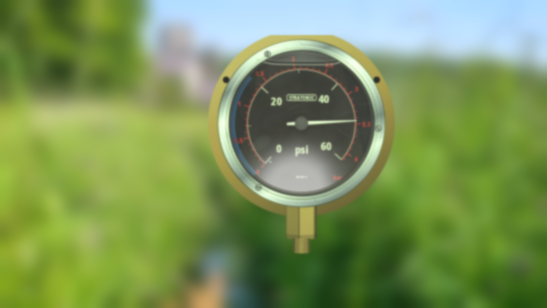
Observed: 50 psi
